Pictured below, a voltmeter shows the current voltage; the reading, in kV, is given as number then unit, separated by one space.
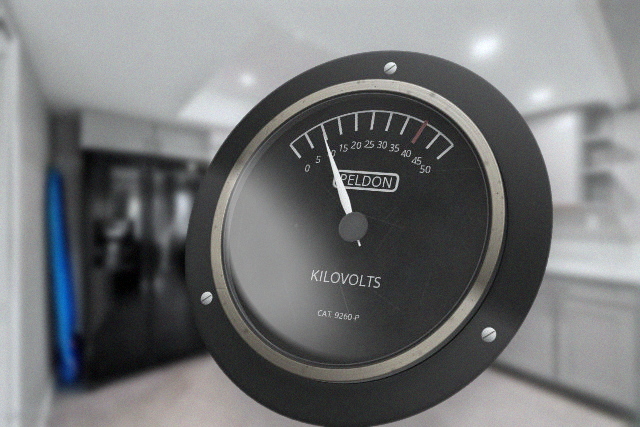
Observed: 10 kV
